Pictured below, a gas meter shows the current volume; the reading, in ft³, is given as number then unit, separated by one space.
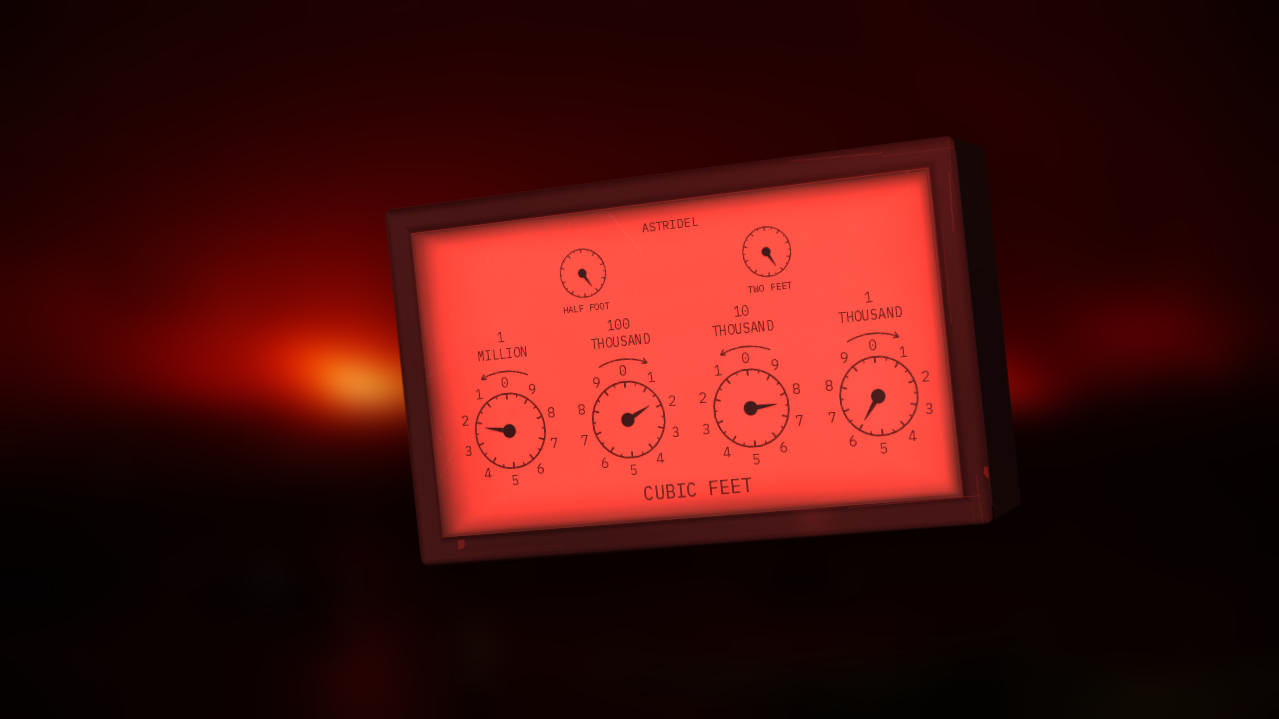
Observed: 217600 ft³
